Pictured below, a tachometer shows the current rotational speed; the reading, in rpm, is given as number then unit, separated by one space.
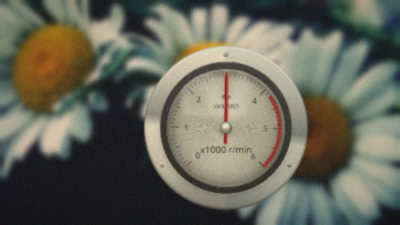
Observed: 3000 rpm
